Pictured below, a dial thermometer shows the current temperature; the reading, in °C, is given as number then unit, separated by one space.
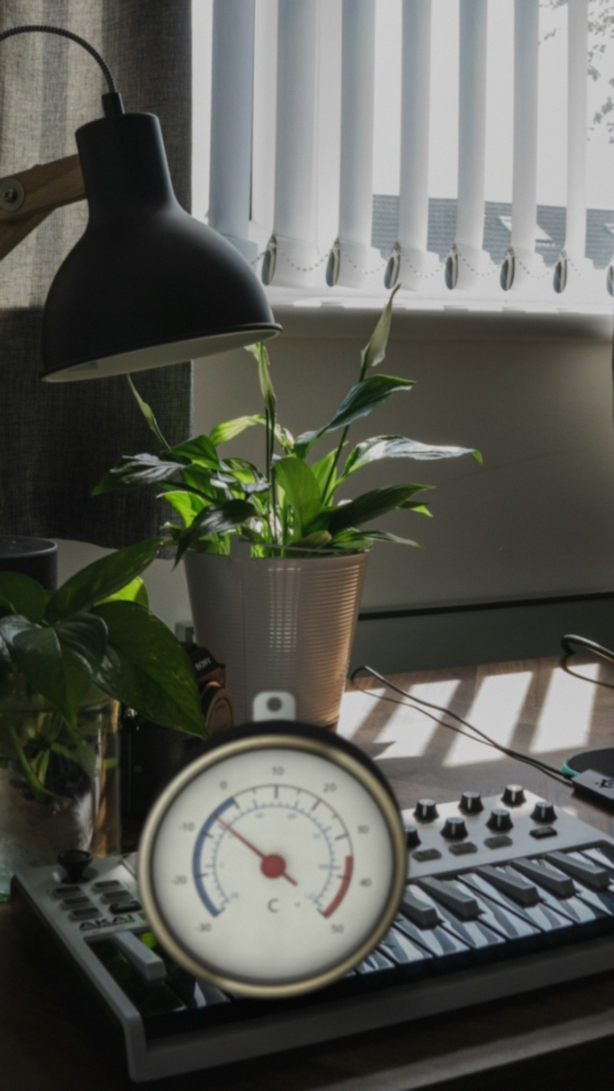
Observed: -5 °C
